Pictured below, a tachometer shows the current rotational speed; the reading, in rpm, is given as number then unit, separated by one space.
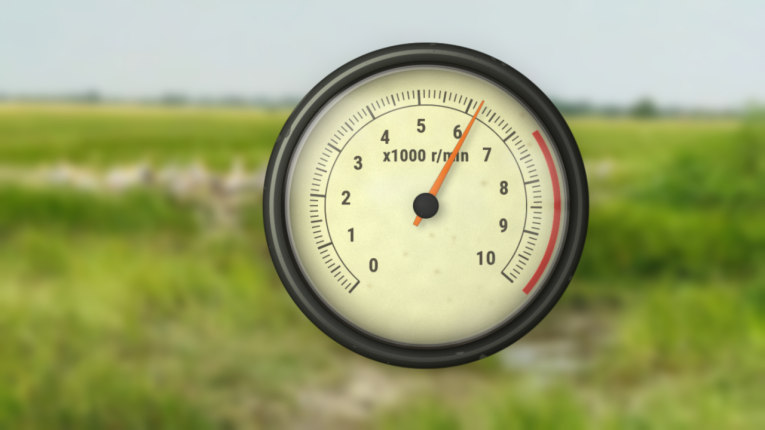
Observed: 6200 rpm
